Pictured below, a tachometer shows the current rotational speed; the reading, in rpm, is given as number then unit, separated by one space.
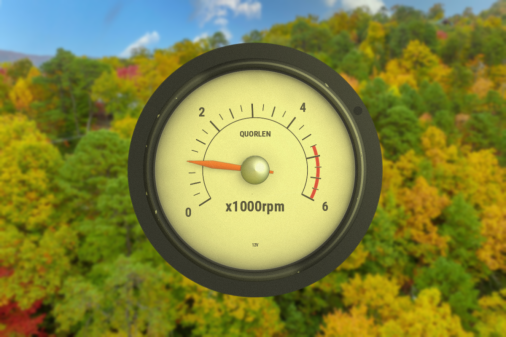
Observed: 1000 rpm
